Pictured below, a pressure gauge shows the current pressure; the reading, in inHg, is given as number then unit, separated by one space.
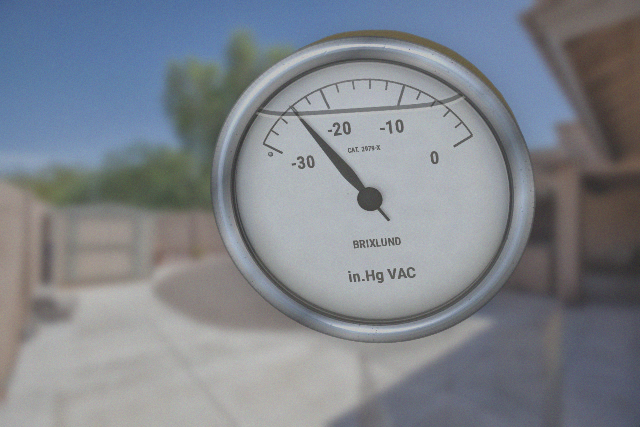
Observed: -24 inHg
